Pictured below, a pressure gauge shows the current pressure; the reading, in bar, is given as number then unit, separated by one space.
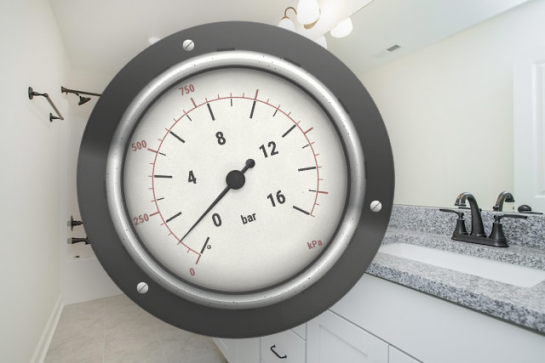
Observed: 1 bar
